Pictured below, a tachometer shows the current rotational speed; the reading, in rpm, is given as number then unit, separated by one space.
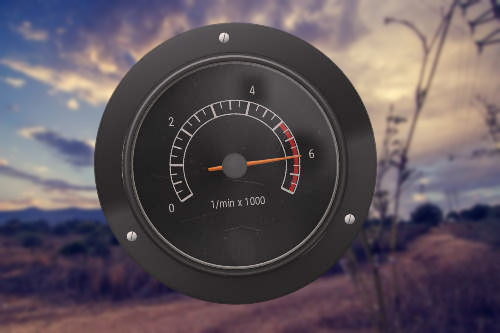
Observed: 6000 rpm
